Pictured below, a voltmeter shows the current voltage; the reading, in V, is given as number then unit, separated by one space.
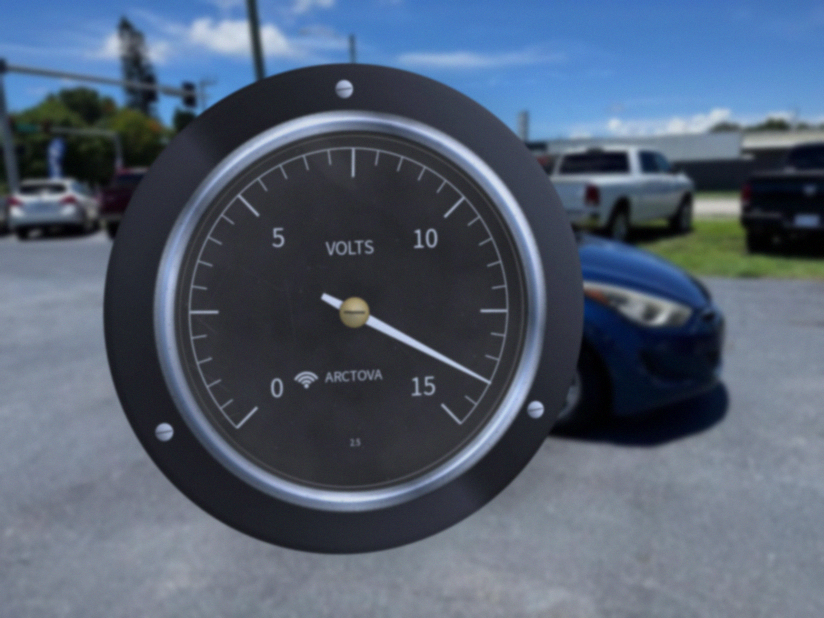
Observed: 14 V
